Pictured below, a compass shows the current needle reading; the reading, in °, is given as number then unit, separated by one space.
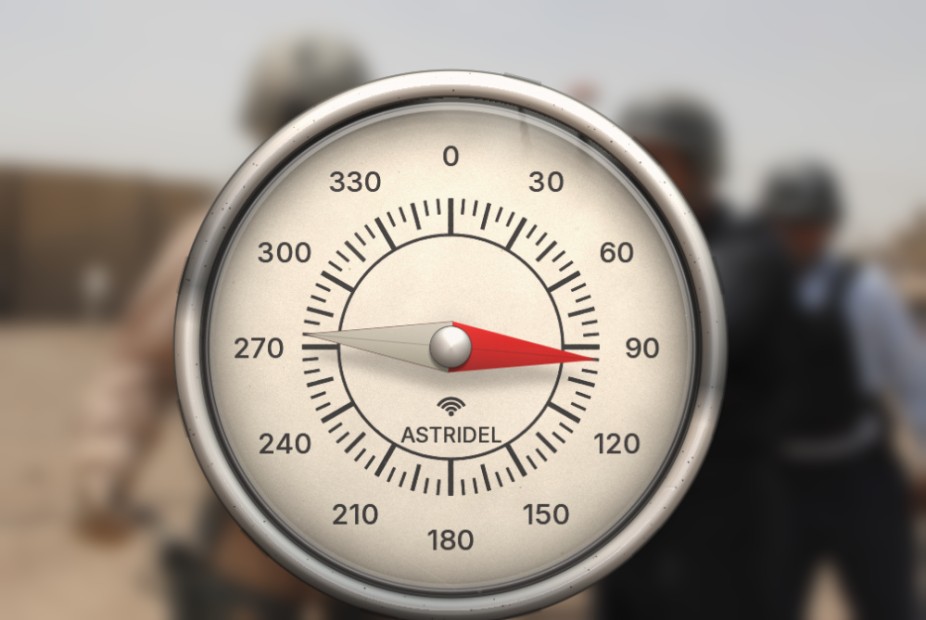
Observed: 95 °
